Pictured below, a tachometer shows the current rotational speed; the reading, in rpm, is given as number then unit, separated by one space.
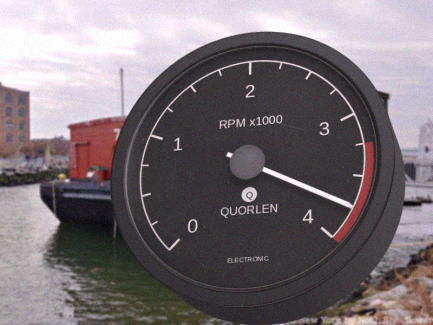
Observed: 3750 rpm
